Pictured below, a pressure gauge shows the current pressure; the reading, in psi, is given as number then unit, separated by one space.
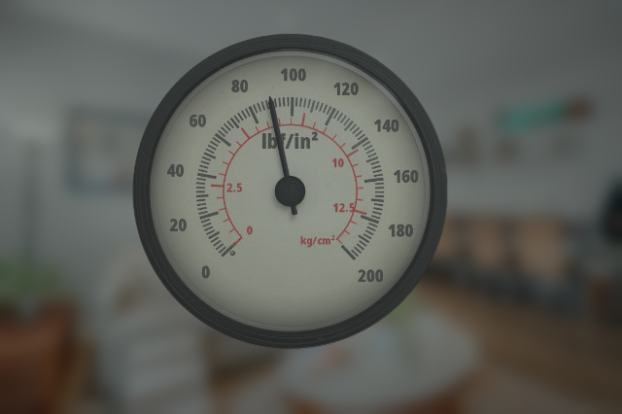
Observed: 90 psi
